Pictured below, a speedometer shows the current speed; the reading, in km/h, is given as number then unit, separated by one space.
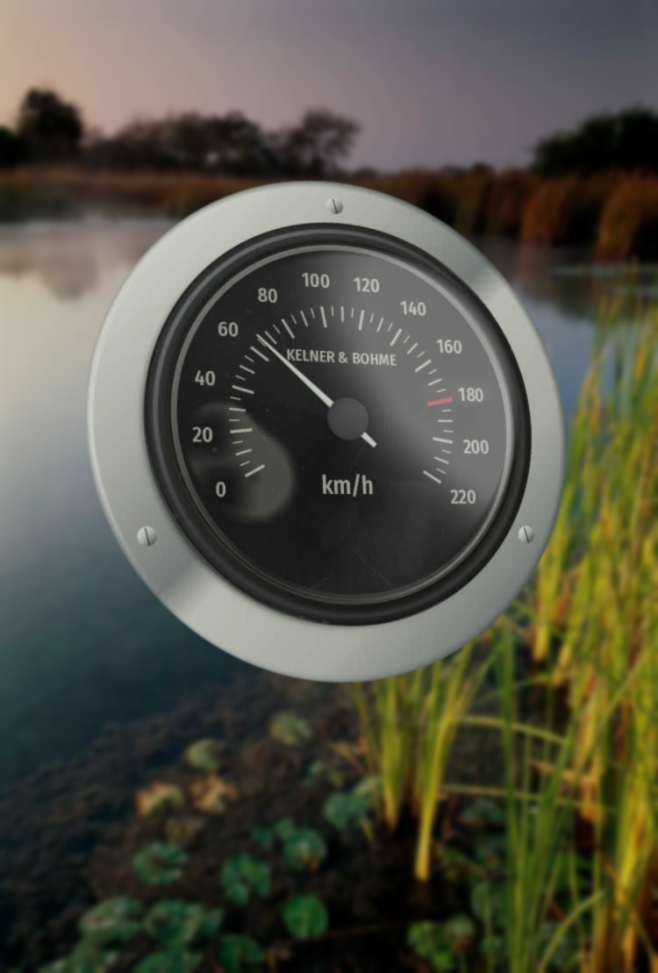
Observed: 65 km/h
